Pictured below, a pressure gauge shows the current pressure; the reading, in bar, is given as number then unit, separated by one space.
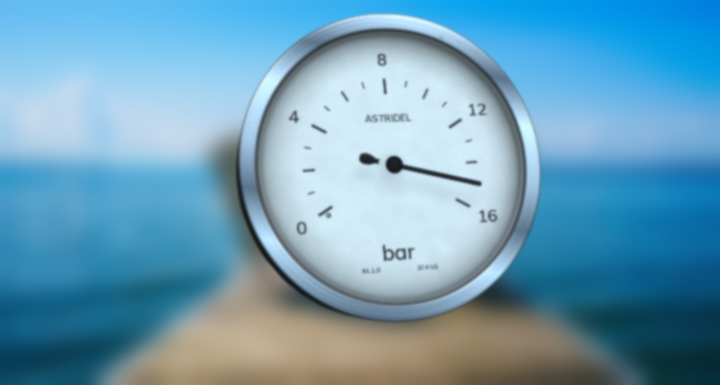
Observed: 15 bar
